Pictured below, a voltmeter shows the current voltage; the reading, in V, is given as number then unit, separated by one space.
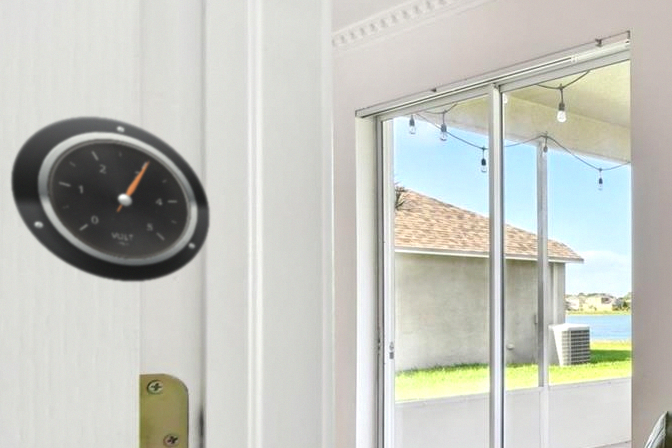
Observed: 3 V
